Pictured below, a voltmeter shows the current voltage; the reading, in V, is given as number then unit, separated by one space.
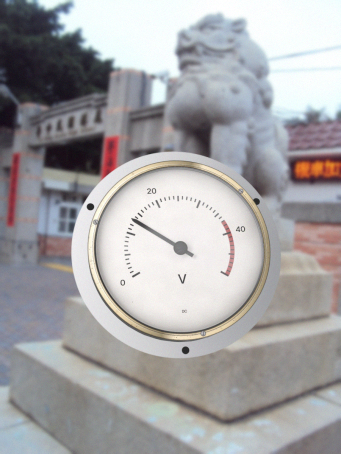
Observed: 13 V
